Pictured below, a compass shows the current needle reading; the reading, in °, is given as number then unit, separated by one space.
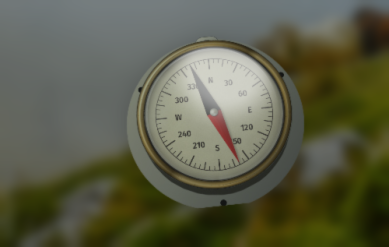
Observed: 160 °
